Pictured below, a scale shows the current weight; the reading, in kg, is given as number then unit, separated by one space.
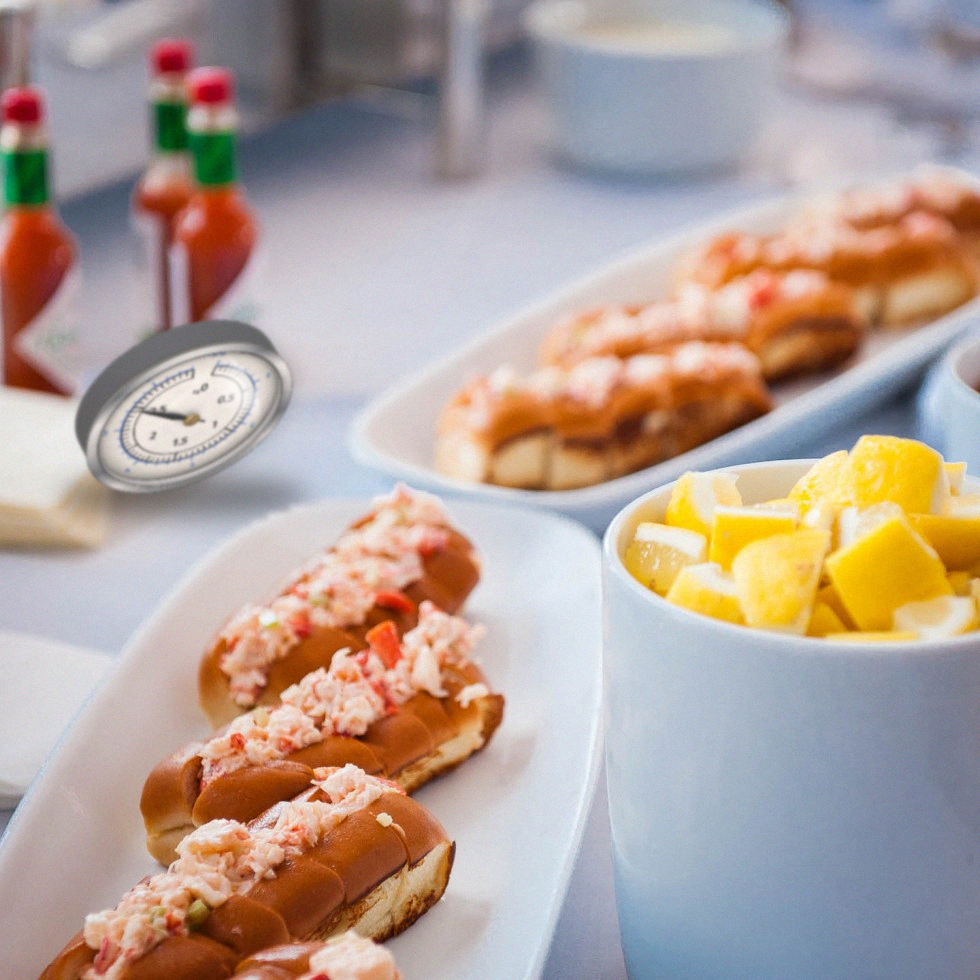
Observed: 2.5 kg
